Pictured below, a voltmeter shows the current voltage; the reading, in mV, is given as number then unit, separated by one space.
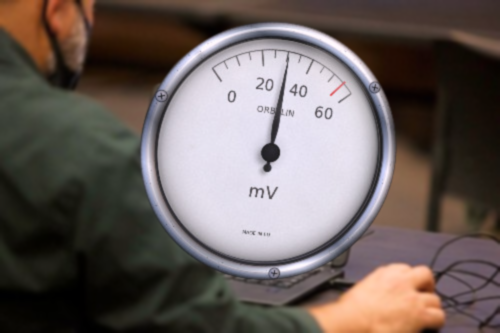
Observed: 30 mV
